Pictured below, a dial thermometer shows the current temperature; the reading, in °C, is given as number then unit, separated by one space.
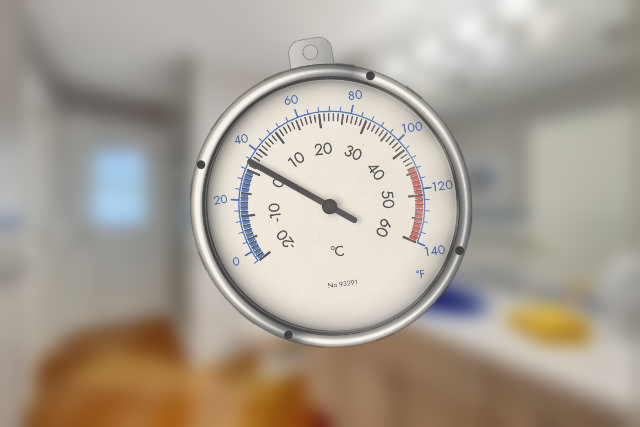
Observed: 2 °C
